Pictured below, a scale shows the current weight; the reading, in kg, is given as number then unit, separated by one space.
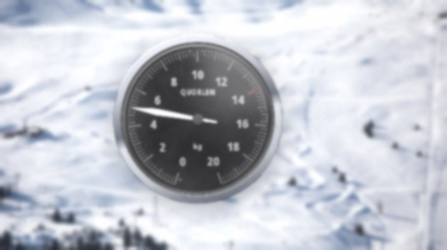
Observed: 5 kg
